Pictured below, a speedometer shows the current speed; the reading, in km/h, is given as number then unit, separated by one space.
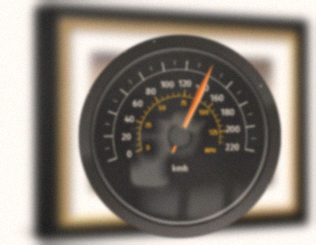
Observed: 140 km/h
